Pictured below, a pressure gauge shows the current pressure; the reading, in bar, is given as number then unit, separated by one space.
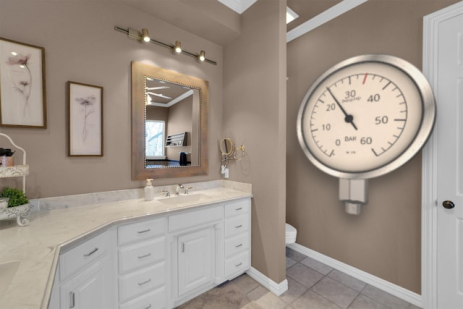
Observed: 24 bar
